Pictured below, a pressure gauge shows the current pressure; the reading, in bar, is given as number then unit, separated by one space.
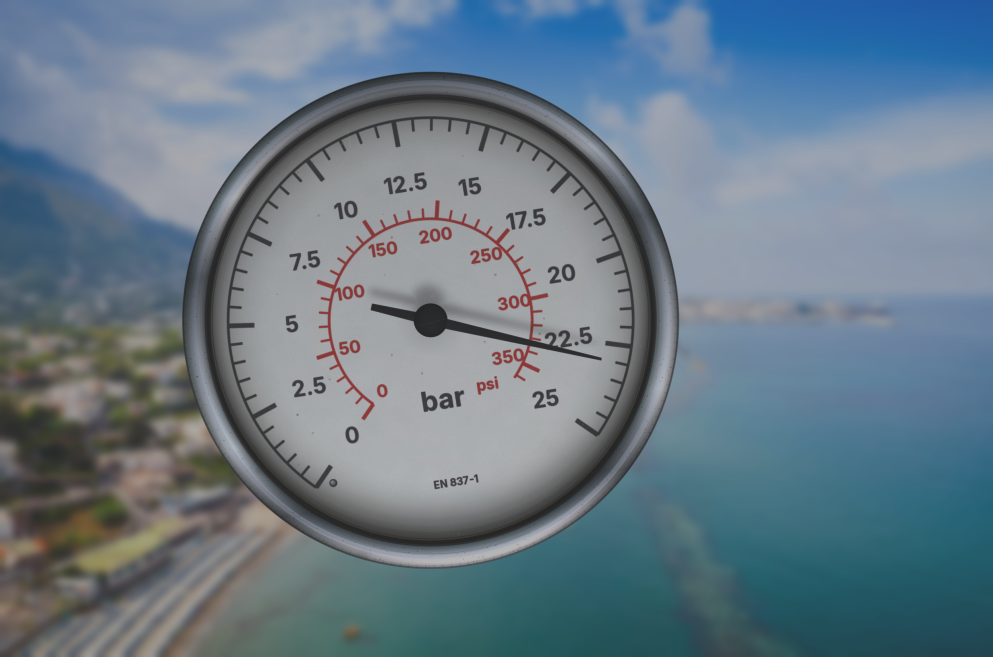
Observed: 23 bar
